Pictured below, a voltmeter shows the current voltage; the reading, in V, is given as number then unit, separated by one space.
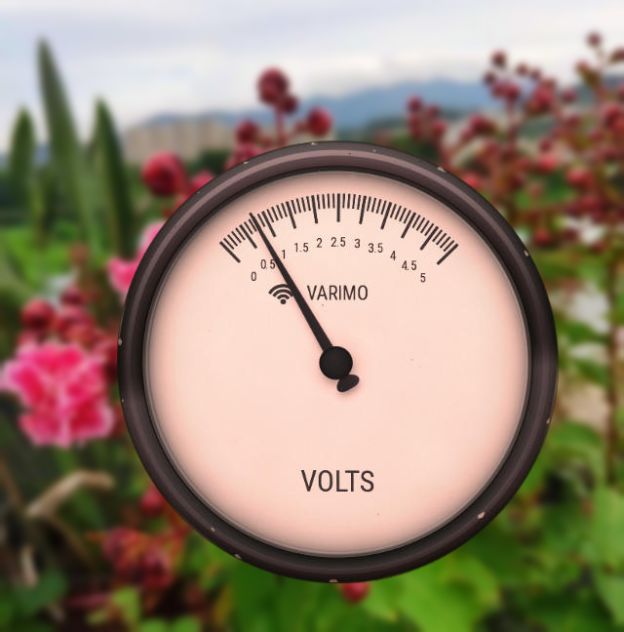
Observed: 0.8 V
